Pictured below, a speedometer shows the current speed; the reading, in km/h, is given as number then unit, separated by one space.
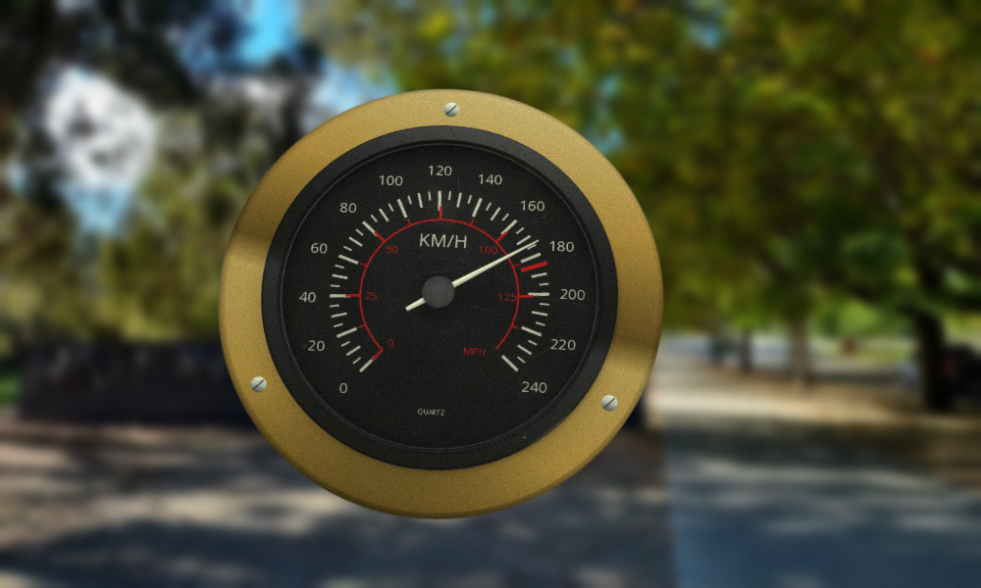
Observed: 175 km/h
